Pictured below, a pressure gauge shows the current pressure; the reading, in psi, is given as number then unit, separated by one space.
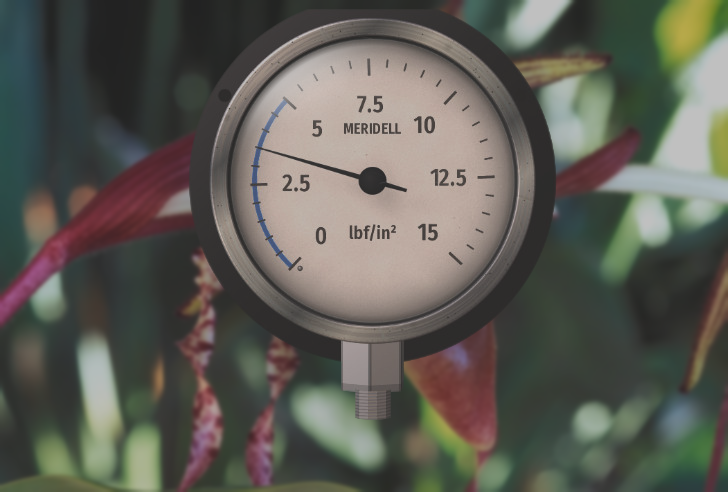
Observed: 3.5 psi
